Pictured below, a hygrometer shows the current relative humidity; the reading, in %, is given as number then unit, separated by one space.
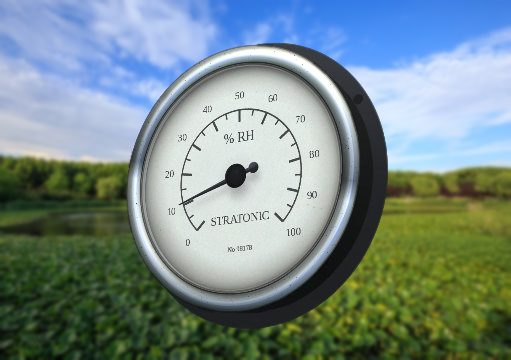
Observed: 10 %
